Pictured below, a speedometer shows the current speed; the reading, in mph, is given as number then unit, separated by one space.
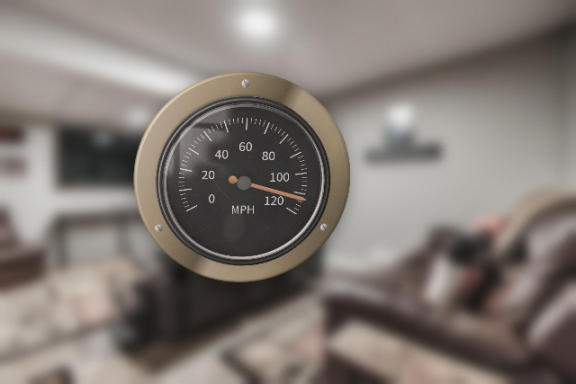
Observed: 112 mph
